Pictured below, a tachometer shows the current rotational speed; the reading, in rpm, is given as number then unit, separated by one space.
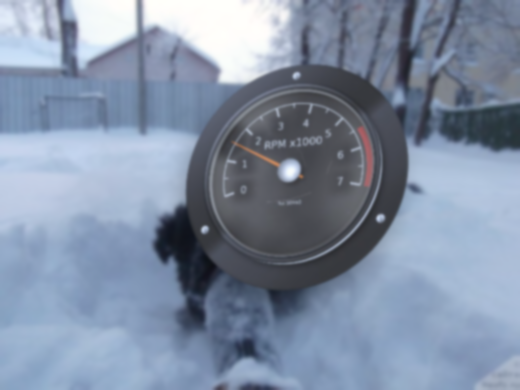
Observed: 1500 rpm
